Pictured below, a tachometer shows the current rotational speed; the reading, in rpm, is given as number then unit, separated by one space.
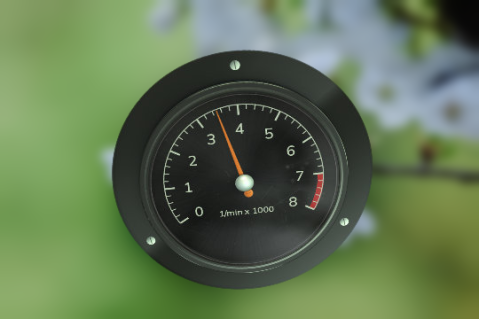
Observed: 3500 rpm
